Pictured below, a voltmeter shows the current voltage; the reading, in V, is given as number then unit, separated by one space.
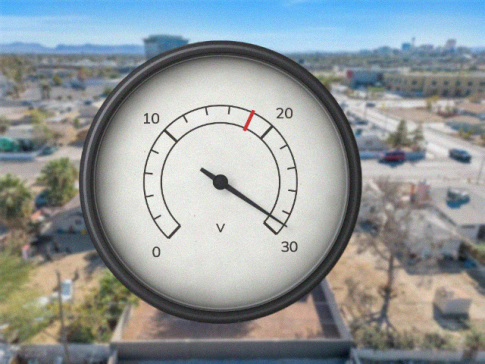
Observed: 29 V
